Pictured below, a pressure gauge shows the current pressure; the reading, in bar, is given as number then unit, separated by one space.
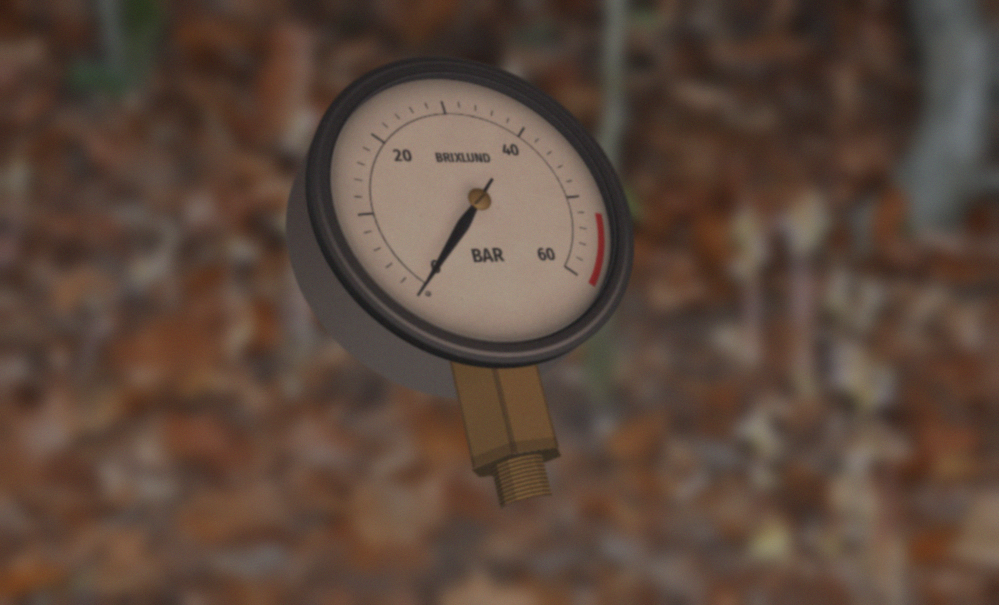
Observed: 0 bar
